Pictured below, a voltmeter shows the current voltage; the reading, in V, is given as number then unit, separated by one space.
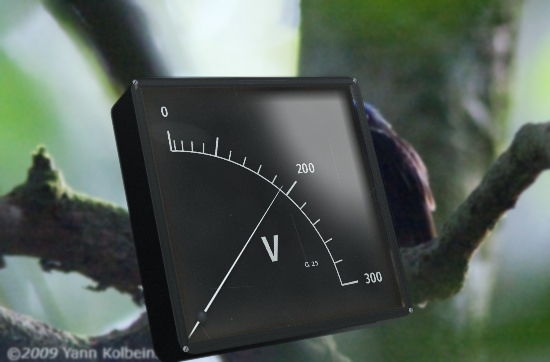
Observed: 190 V
